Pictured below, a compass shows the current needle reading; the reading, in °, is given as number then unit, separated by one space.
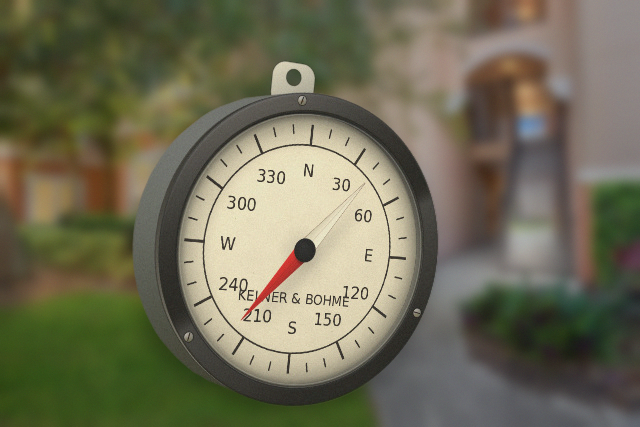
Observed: 220 °
